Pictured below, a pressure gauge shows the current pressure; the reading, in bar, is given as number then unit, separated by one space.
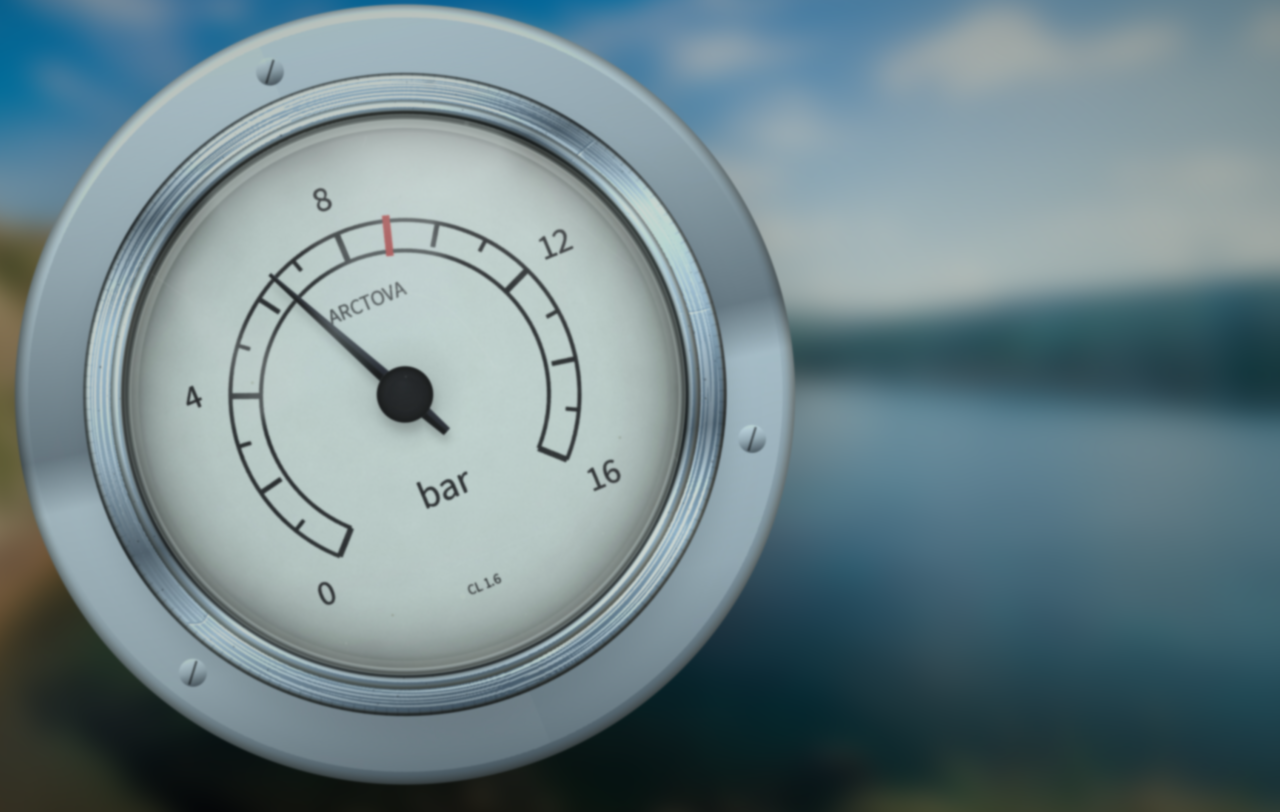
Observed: 6.5 bar
